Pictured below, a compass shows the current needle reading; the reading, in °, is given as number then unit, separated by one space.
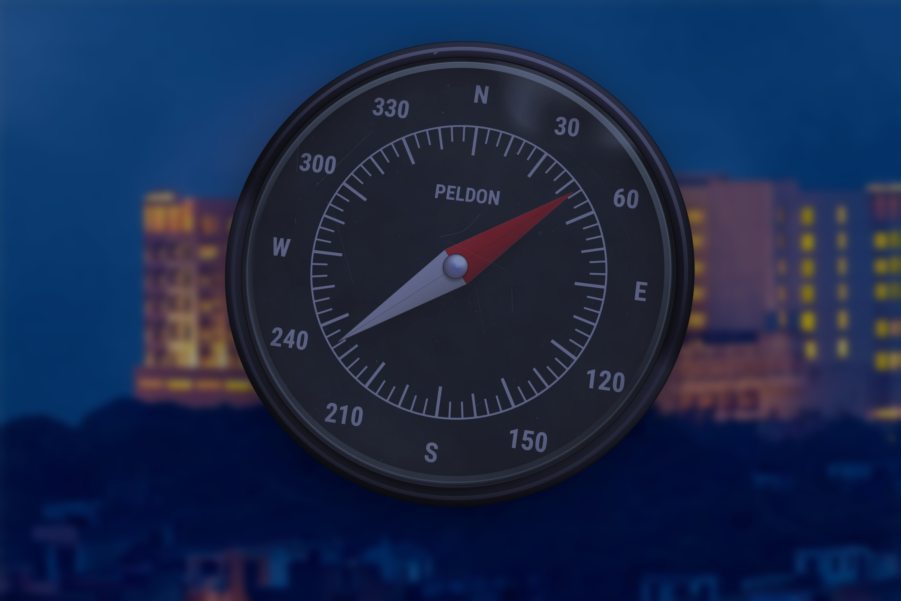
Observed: 50 °
